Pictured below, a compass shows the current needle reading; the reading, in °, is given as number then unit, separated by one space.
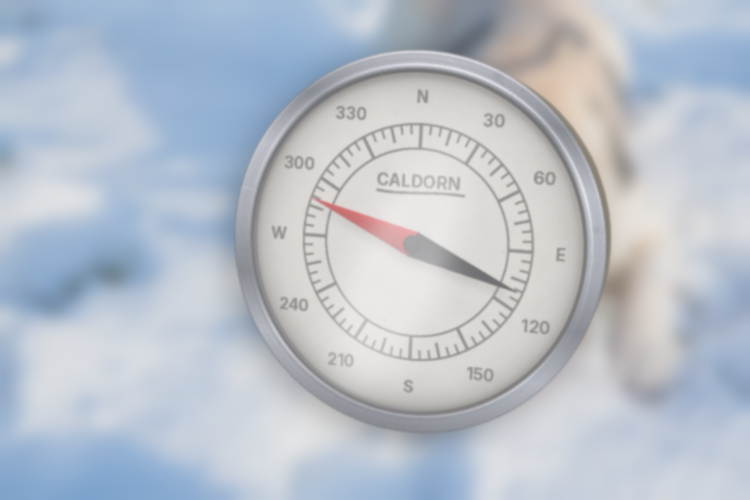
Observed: 290 °
